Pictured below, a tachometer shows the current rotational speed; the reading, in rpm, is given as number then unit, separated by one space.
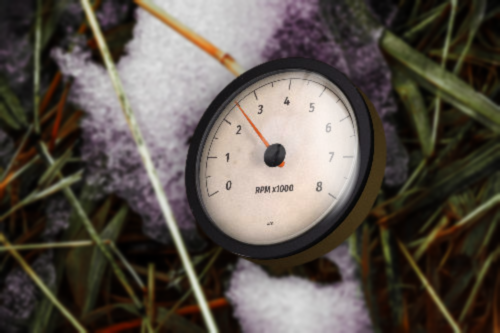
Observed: 2500 rpm
